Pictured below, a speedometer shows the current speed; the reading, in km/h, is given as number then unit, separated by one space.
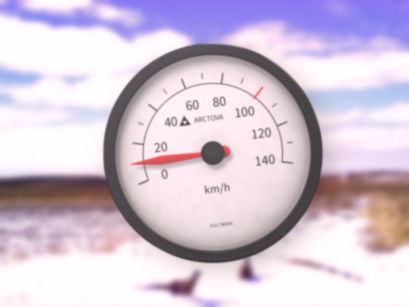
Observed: 10 km/h
